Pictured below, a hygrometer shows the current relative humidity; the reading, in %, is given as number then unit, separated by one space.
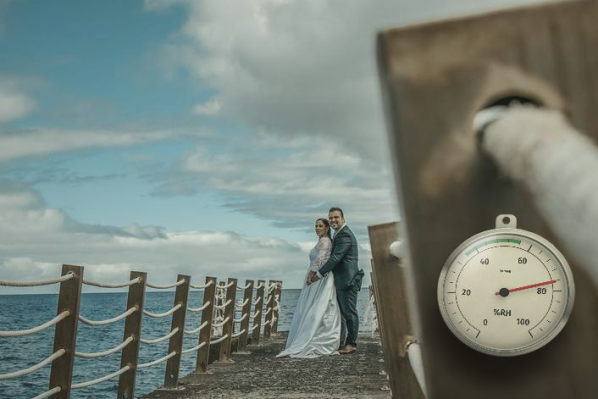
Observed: 76 %
